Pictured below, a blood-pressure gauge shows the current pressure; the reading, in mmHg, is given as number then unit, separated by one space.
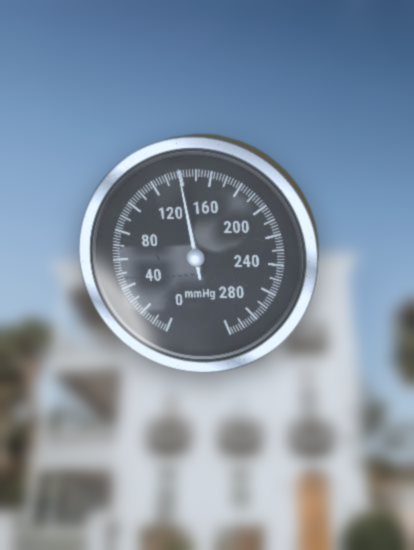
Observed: 140 mmHg
